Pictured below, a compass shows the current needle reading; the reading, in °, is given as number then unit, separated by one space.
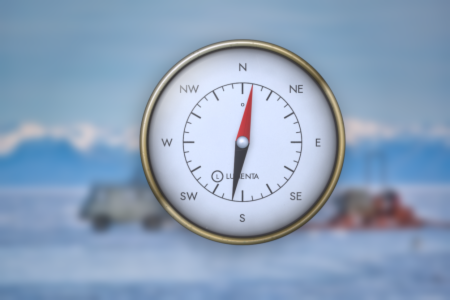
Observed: 10 °
